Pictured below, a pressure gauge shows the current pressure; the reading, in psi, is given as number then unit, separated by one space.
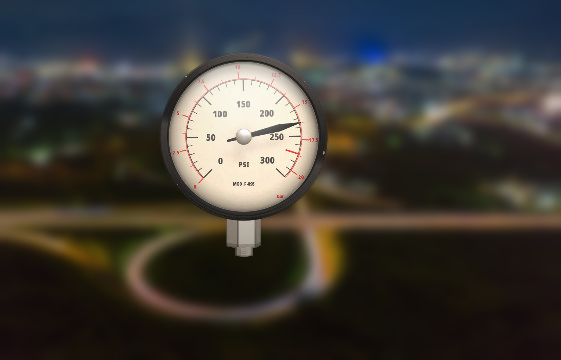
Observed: 235 psi
